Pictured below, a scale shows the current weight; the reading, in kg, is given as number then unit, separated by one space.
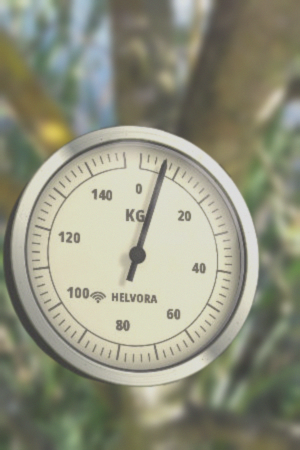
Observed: 6 kg
